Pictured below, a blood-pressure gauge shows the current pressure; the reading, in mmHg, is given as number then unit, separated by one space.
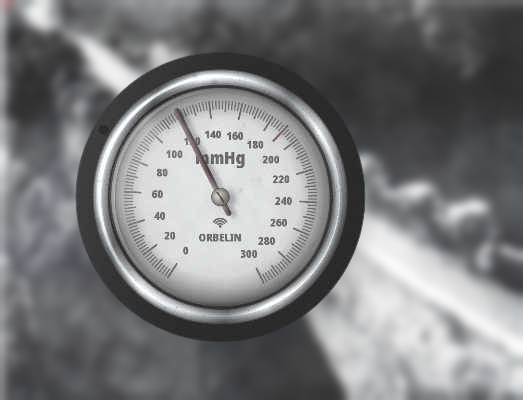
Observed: 120 mmHg
